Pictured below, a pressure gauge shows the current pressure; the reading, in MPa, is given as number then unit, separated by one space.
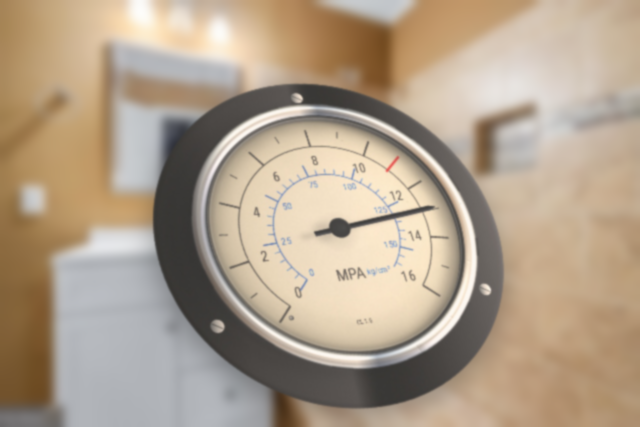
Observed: 13 MPa
